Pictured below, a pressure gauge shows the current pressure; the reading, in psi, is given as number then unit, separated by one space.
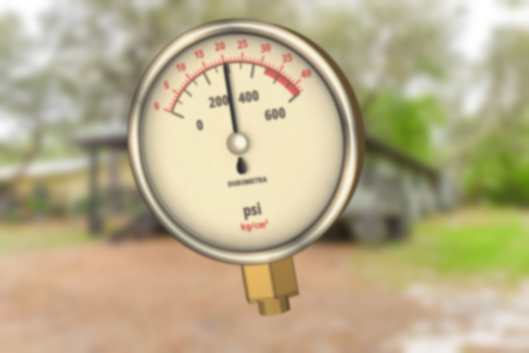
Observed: 300 psi
